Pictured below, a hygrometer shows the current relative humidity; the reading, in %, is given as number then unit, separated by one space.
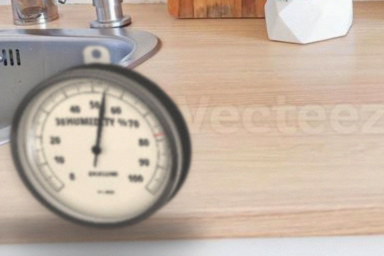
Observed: 55 %
